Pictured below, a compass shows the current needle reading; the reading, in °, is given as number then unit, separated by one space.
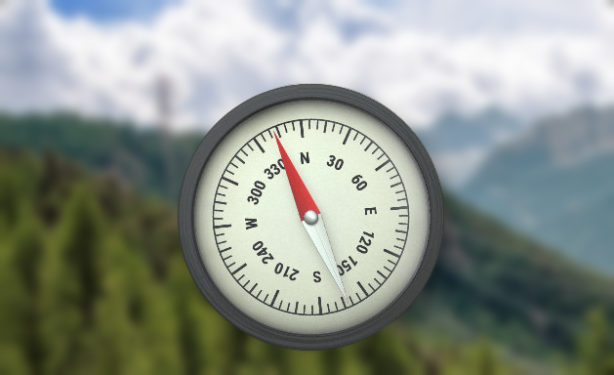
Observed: 342.5 °
